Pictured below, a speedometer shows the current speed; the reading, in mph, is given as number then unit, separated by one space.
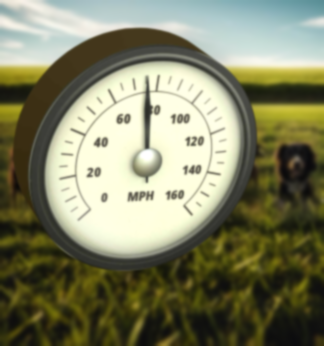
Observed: 75 mph
